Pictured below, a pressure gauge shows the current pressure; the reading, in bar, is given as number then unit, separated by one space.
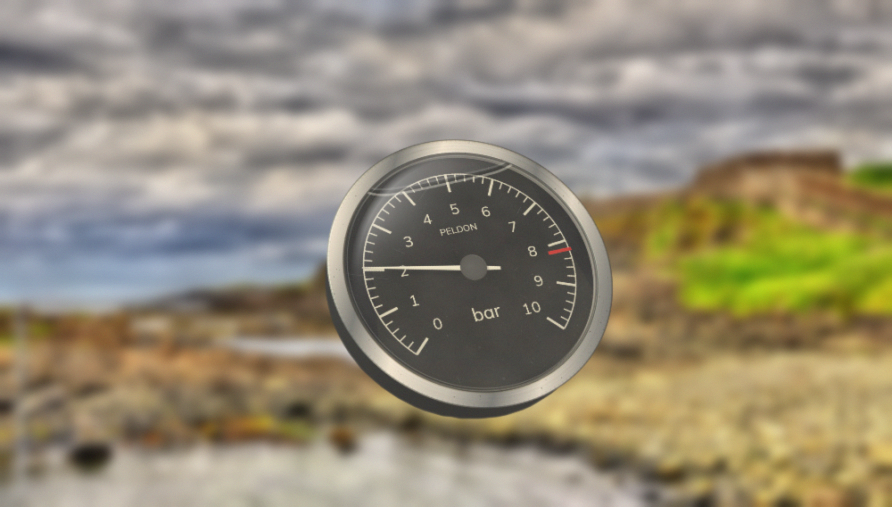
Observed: 2 bar
